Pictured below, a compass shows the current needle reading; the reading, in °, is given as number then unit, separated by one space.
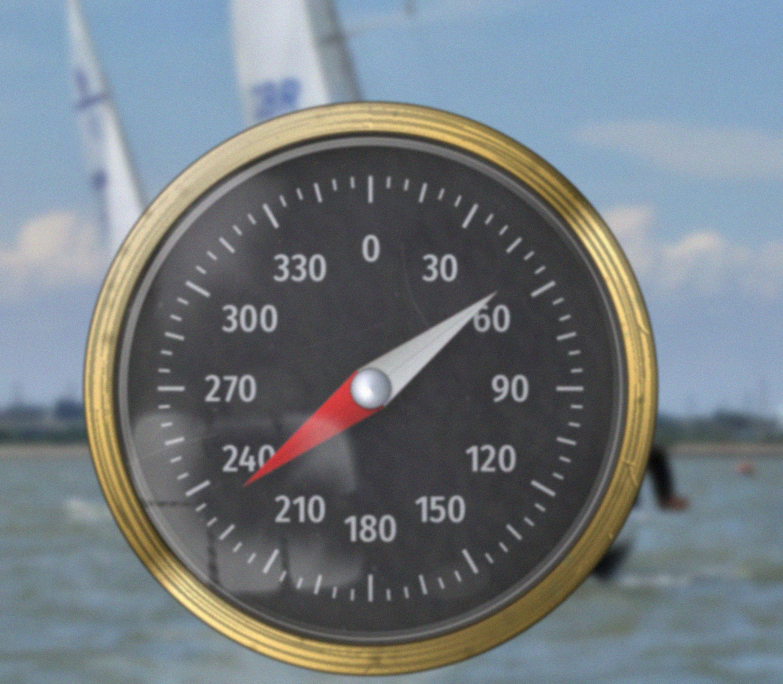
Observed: 232.5 °
